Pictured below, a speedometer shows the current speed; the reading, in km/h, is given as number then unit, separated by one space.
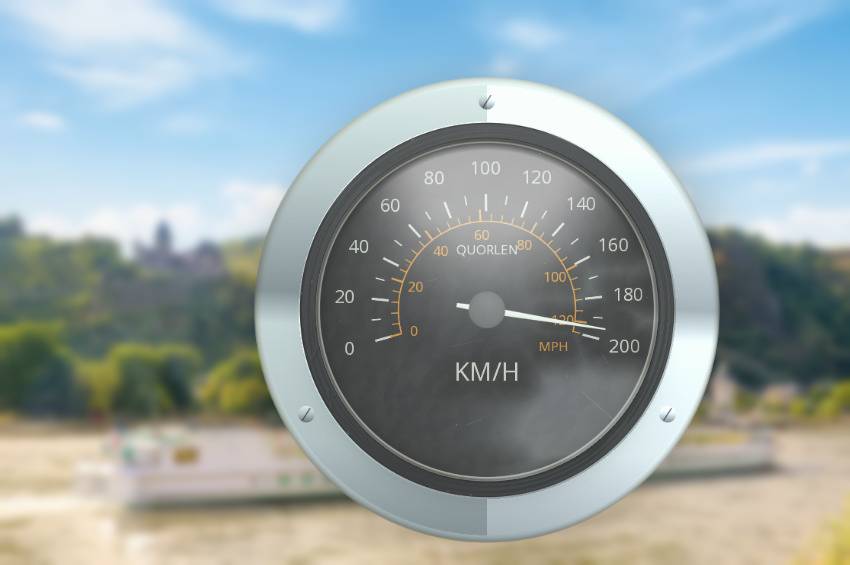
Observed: 195 km/h
